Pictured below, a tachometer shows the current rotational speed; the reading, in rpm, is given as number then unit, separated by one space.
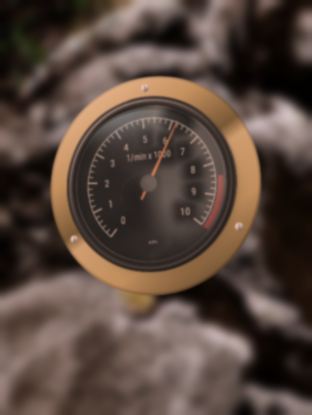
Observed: 6200 rpm
